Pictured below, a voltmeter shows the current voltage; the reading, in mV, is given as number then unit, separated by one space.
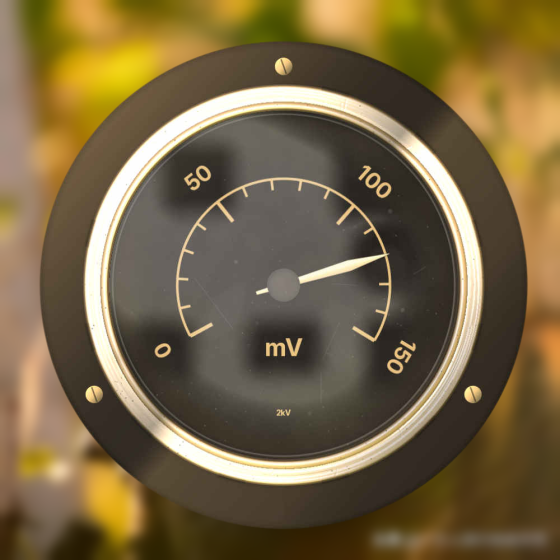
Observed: 120 mV
